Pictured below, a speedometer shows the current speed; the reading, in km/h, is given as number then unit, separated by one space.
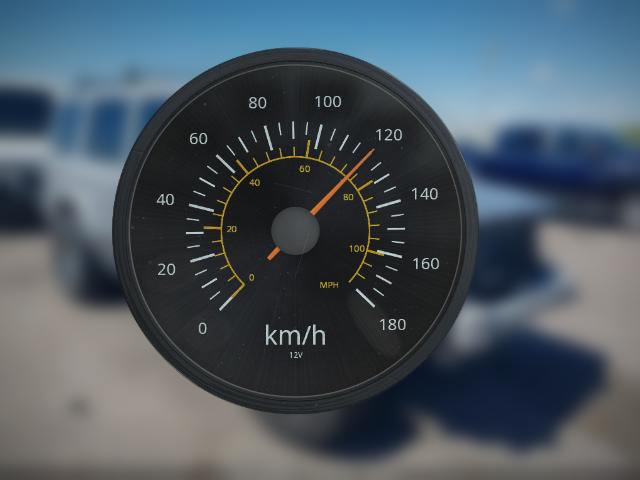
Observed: 120 km/h
